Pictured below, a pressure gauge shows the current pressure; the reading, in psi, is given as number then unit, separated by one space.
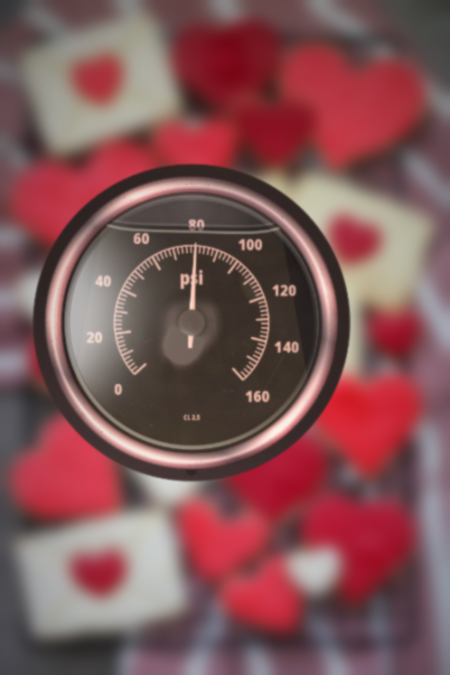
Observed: 80 psi
